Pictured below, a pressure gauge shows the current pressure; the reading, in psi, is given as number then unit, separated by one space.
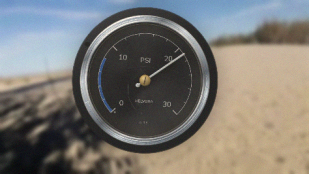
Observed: 21 psi
